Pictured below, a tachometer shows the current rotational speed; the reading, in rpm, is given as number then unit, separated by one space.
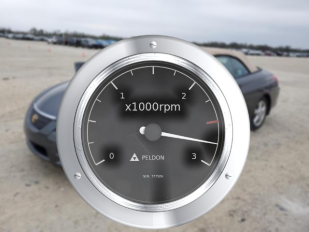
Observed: 2750 rpm
